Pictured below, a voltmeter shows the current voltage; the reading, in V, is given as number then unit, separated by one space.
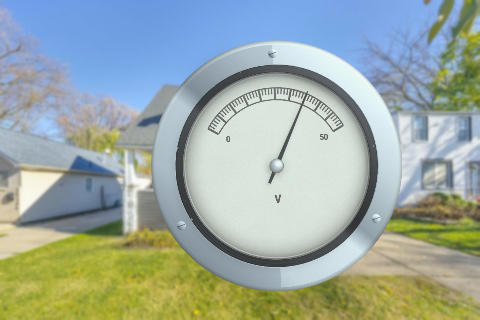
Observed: 35 V
